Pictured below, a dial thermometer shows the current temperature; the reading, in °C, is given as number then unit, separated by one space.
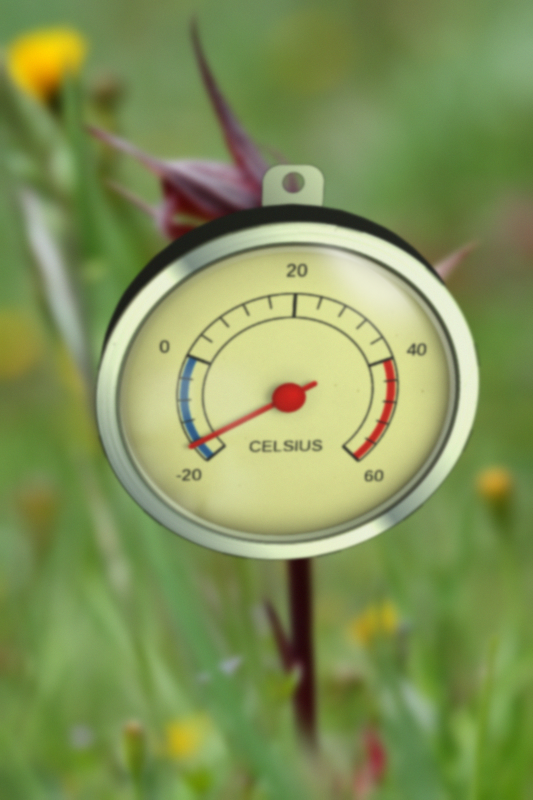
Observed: -16 °C
